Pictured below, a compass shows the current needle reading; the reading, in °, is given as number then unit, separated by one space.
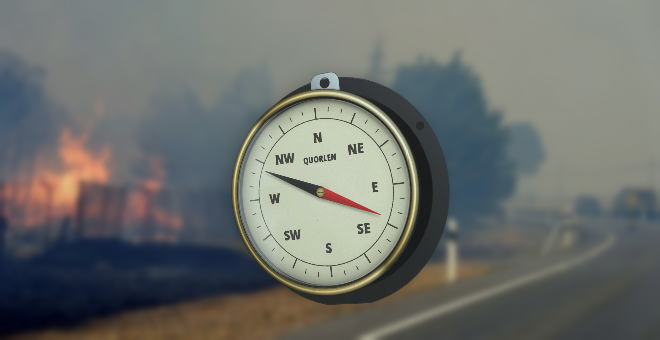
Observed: 115 °
